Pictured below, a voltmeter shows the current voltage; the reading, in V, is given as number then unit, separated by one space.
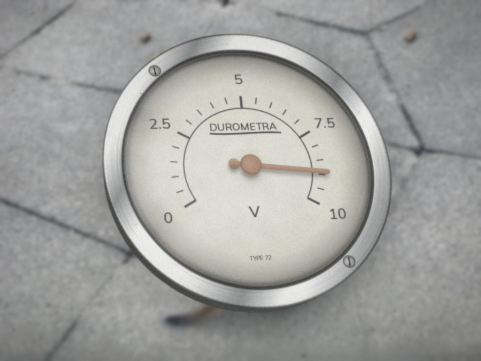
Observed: 9 V
